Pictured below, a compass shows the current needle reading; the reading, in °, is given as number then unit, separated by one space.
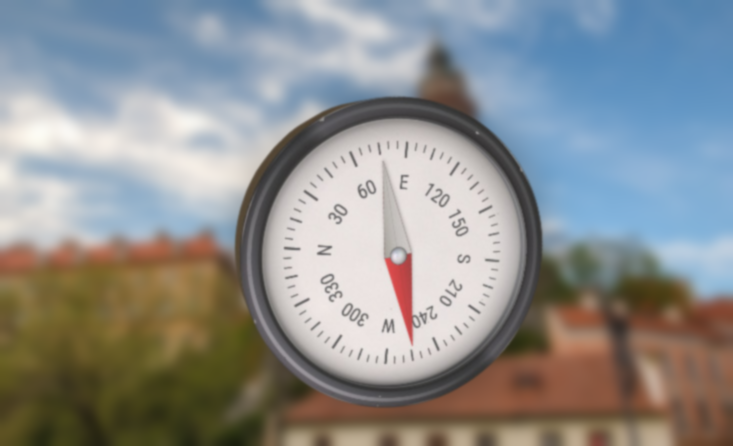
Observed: 255 °
